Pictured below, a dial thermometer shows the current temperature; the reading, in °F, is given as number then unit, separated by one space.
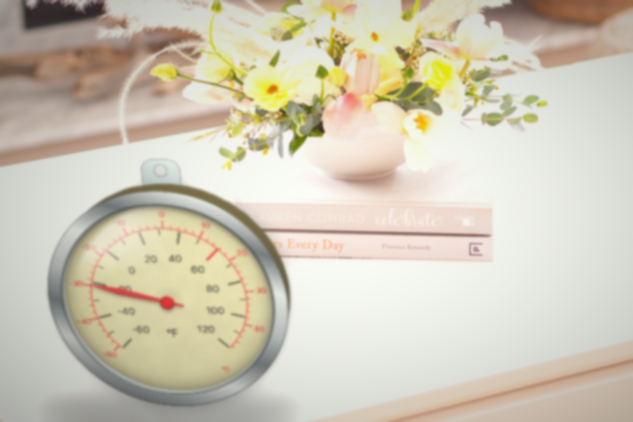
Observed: -20 °F
